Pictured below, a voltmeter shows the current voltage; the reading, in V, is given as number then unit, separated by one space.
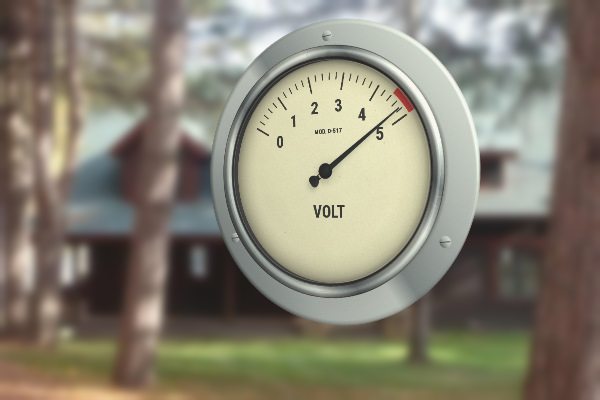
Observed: 4.8 V
